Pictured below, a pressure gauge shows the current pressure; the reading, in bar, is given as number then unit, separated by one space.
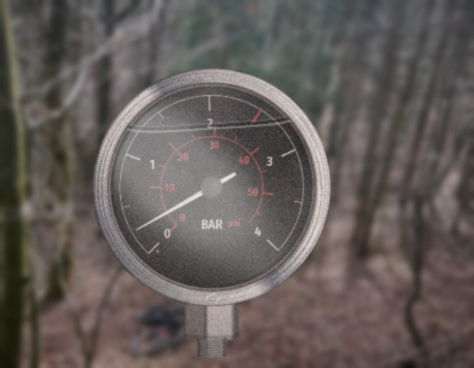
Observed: 0.25 bar
